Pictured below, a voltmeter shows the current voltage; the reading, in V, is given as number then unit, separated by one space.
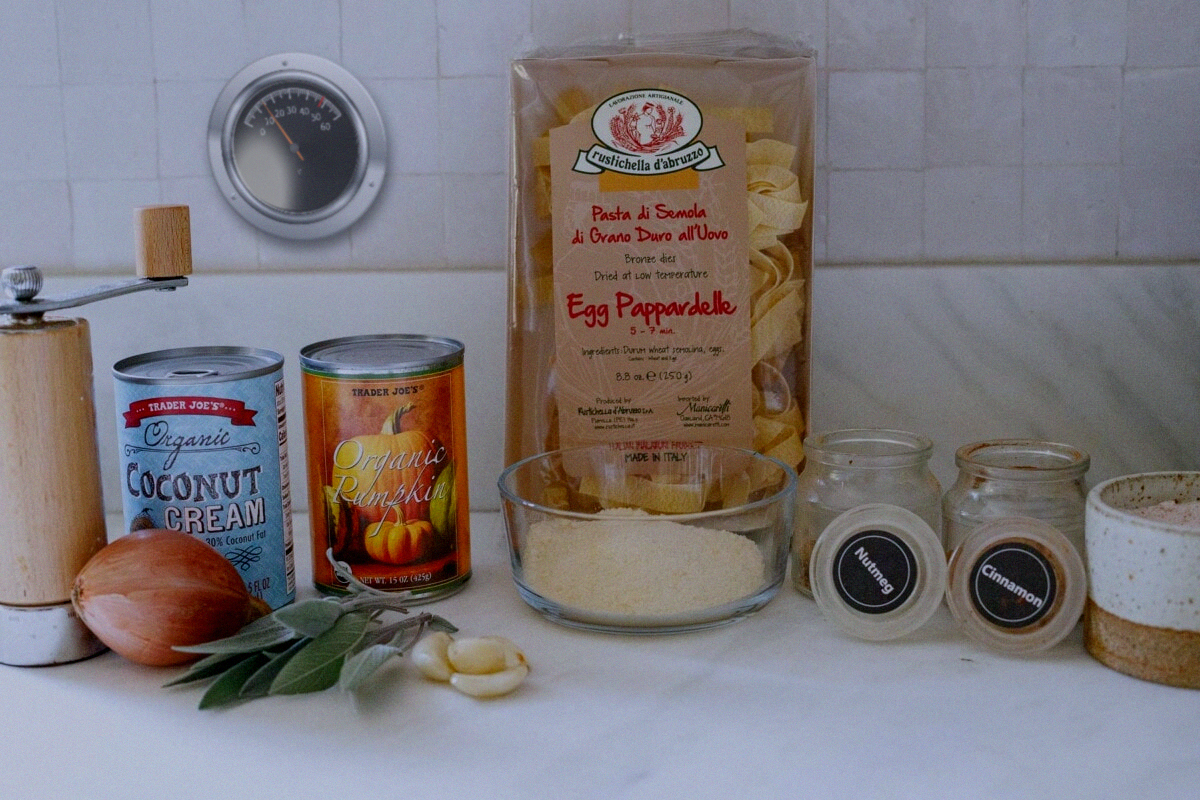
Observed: 15 V
